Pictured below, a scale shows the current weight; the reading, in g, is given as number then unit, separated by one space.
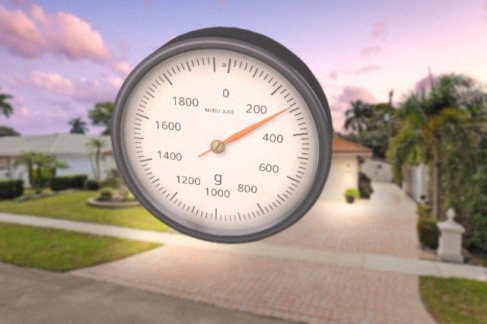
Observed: 280 g
